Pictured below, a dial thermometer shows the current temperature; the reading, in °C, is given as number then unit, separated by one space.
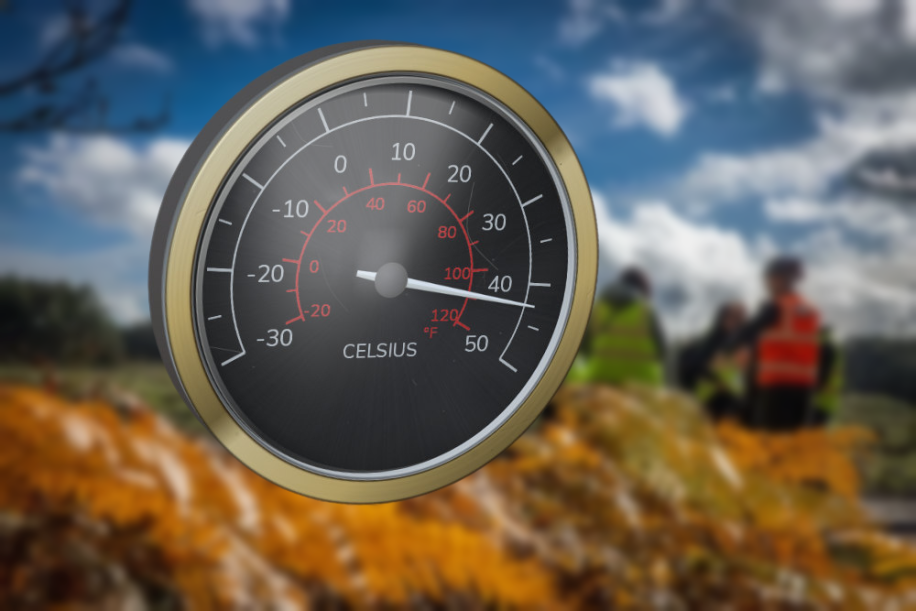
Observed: 42.5 °C
